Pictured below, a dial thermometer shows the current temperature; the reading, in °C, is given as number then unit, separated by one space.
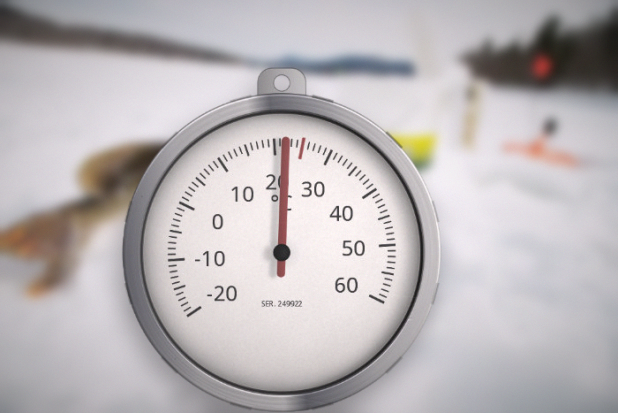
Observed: 22 °C
